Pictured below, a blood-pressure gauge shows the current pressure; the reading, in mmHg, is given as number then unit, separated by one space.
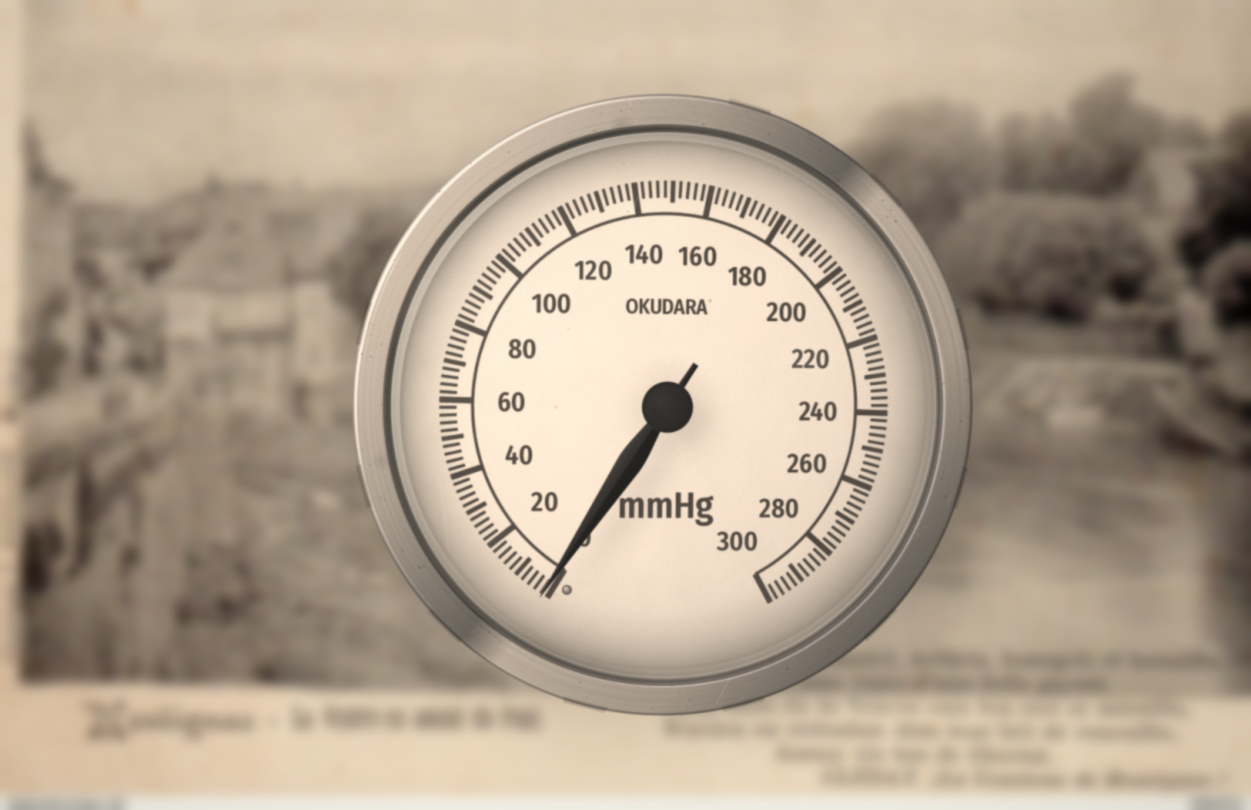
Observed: 2 mmHg
